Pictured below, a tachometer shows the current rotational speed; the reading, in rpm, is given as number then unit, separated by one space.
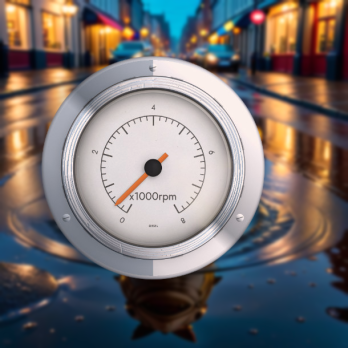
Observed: 400 rpm
